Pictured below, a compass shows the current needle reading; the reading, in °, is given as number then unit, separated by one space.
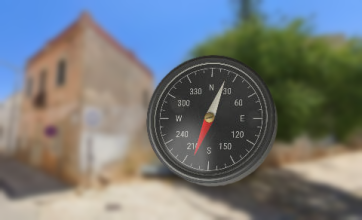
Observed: 200 °
